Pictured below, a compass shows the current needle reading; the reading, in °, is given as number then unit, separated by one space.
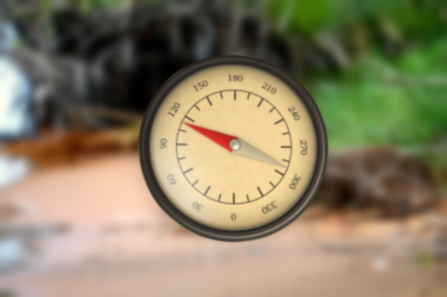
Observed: 112.5 °
